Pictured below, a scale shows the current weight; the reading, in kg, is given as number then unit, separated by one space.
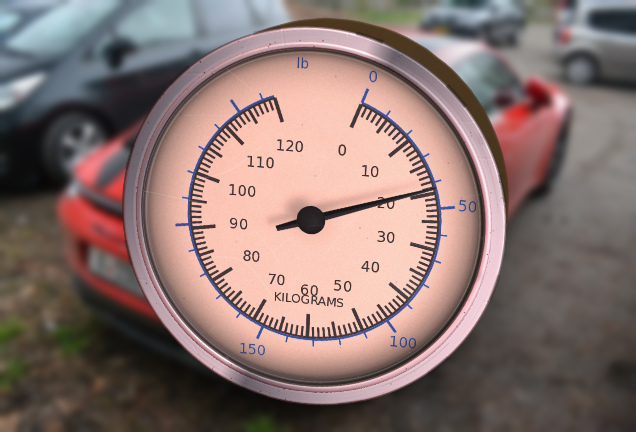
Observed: 19 kg
